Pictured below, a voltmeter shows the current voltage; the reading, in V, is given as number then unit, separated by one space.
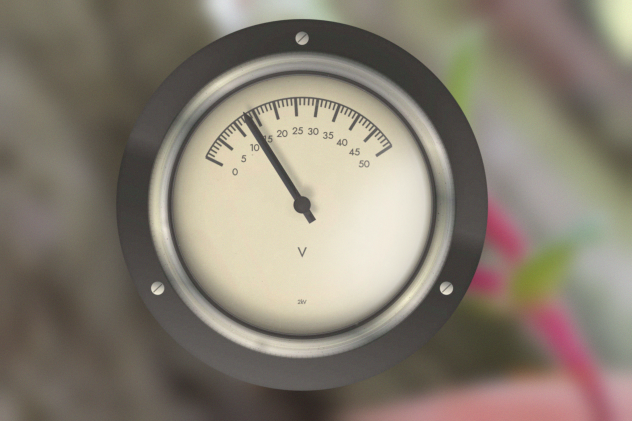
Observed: 13 V
